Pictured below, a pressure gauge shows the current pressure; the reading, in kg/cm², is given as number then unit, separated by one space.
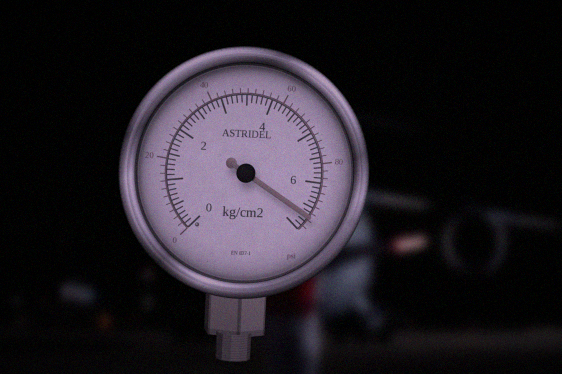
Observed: 6.7 kg/cm²
